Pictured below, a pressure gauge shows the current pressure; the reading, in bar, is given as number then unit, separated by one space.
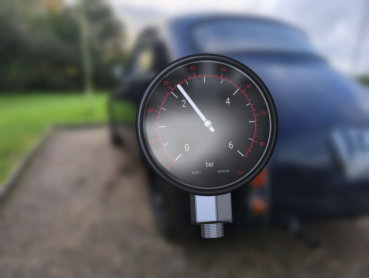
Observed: 2.25 bar
